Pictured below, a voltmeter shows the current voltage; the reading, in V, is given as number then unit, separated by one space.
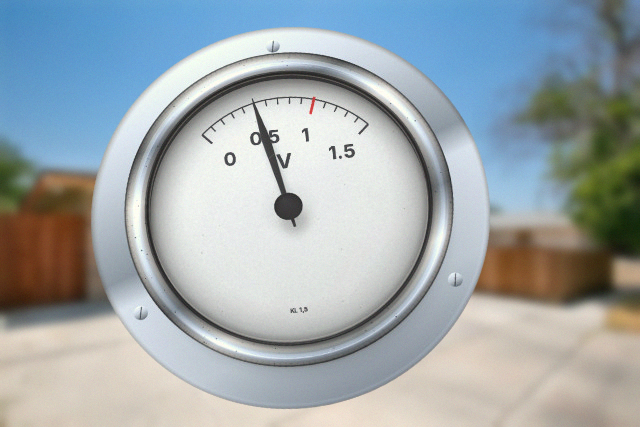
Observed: 0.5 V
